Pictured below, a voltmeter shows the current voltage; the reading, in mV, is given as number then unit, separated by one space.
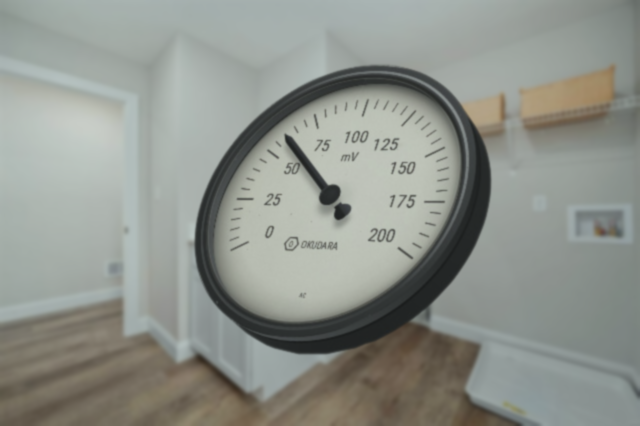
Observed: 60 mV
